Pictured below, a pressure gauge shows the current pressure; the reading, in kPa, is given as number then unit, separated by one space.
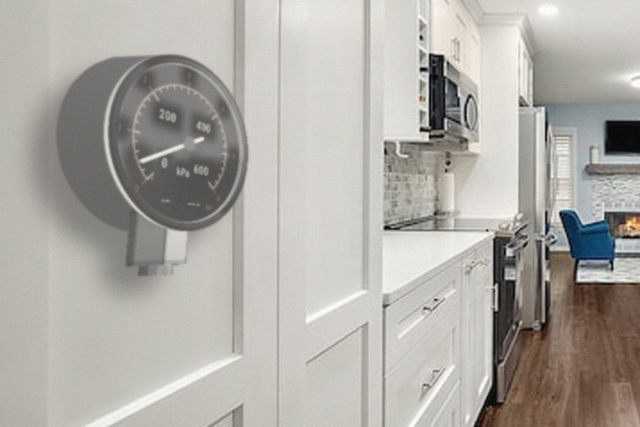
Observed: 40 kPa
